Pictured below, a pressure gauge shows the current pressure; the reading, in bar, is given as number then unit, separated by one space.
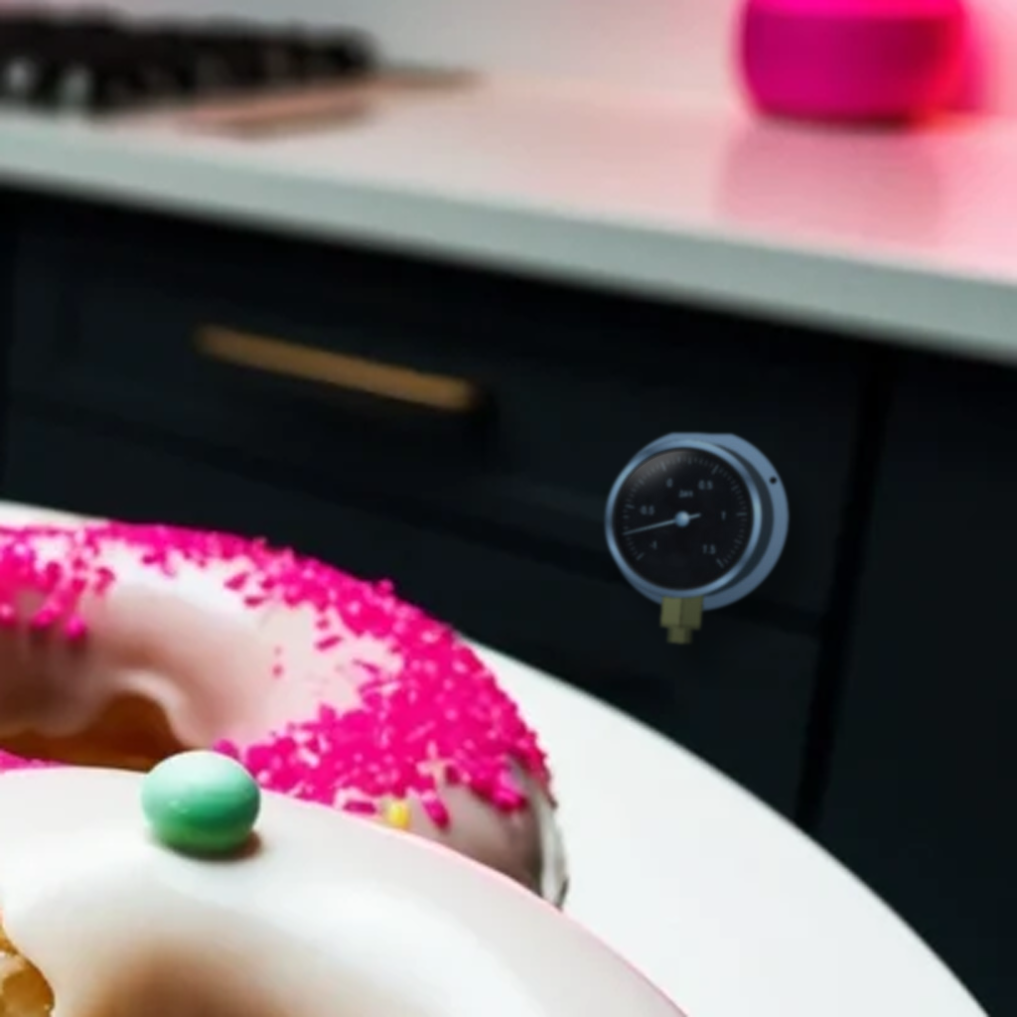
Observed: -0.75 bar
